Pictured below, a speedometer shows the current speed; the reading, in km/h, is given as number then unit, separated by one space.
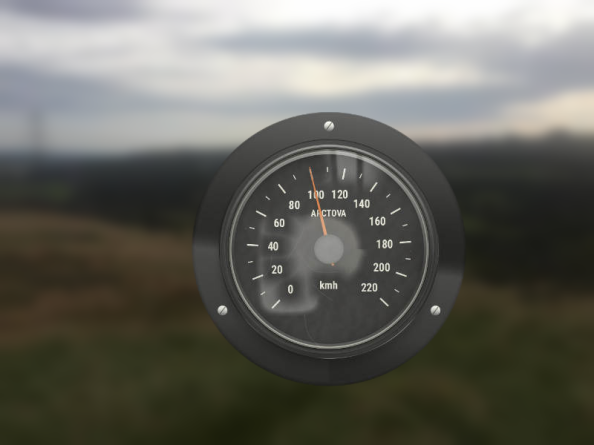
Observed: 100 km/h
